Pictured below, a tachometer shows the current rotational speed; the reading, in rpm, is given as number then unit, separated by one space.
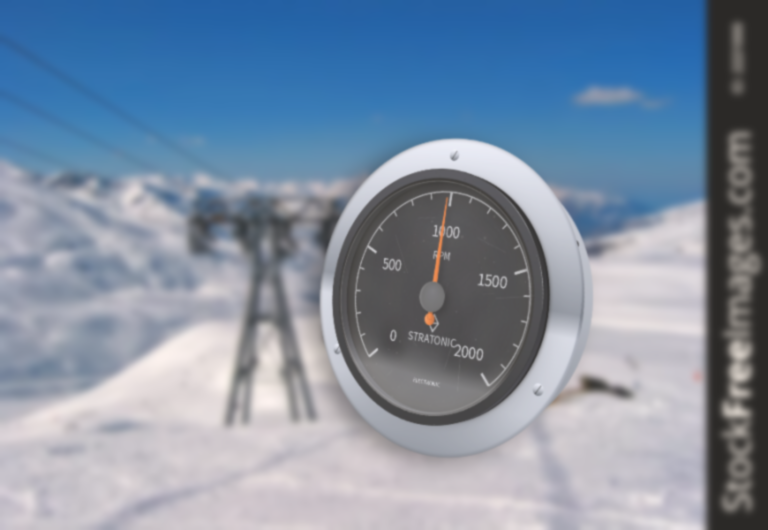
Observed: 1000 rpm
